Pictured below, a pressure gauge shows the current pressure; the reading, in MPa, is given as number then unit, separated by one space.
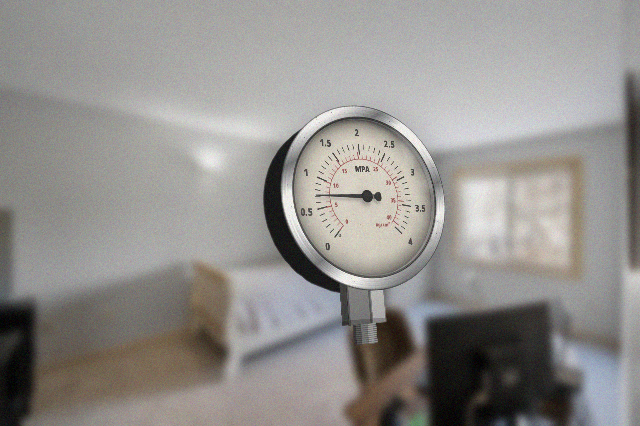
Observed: 0.7 MPa
